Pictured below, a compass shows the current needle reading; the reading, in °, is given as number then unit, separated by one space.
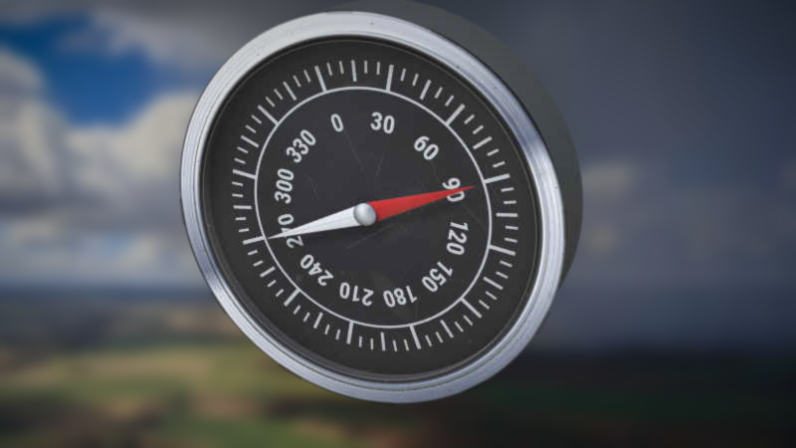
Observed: 90 °
